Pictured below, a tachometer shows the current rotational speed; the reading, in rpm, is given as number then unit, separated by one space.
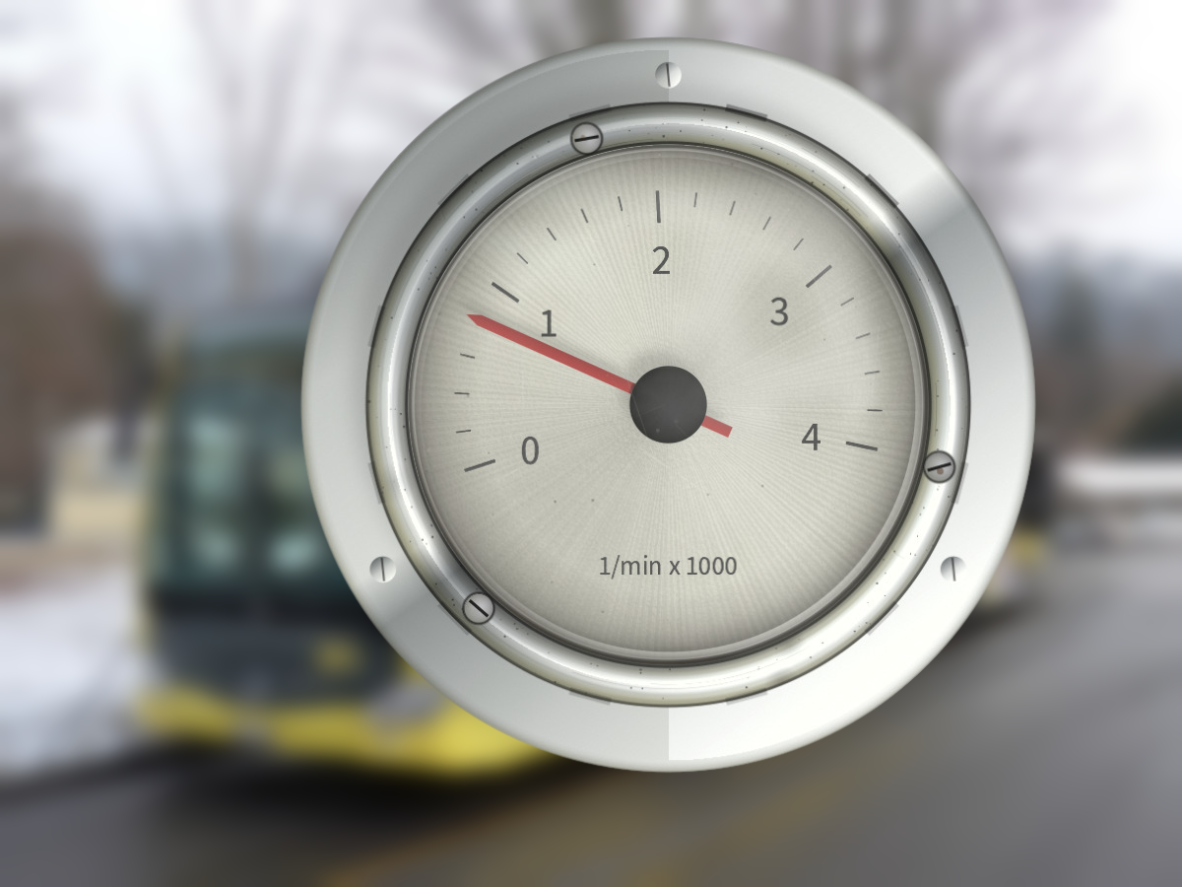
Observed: 800 rpm
